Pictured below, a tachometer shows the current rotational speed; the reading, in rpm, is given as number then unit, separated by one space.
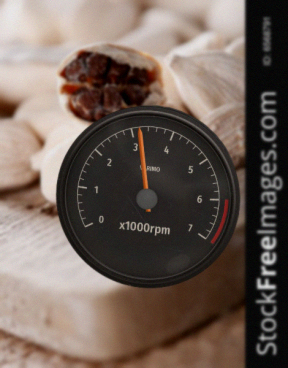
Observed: 3200 rpm
